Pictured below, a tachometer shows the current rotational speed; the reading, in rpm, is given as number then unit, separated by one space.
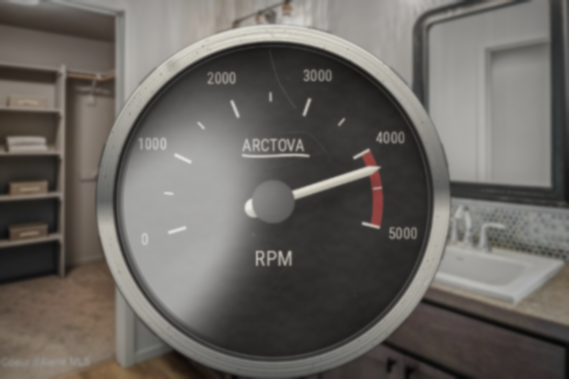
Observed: 4250 rpm
